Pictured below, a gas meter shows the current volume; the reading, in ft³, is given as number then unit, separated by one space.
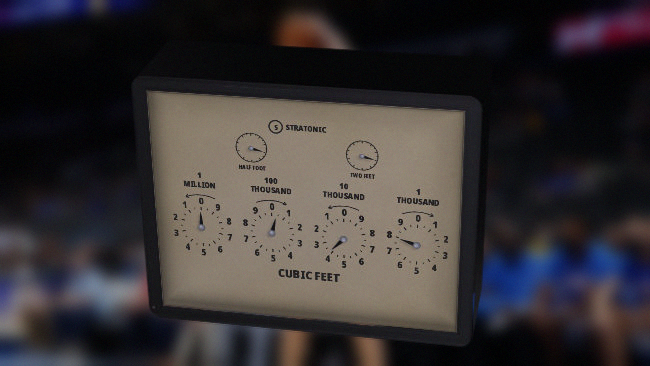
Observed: 3800 ft³
